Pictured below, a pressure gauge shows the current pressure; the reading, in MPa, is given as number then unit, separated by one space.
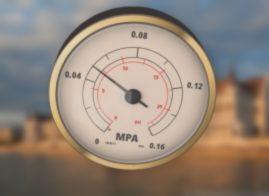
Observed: 0.05 MPa
